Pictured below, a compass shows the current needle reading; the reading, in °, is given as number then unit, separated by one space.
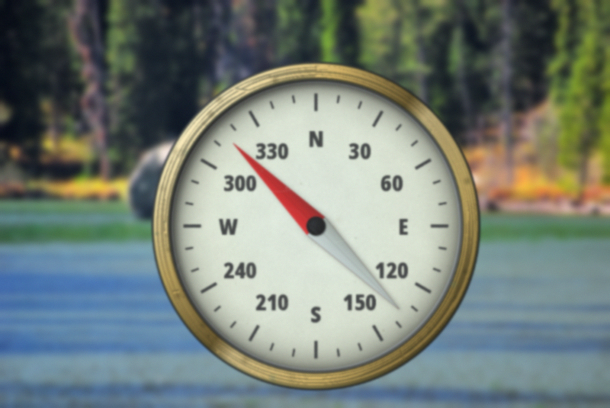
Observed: 315 °
